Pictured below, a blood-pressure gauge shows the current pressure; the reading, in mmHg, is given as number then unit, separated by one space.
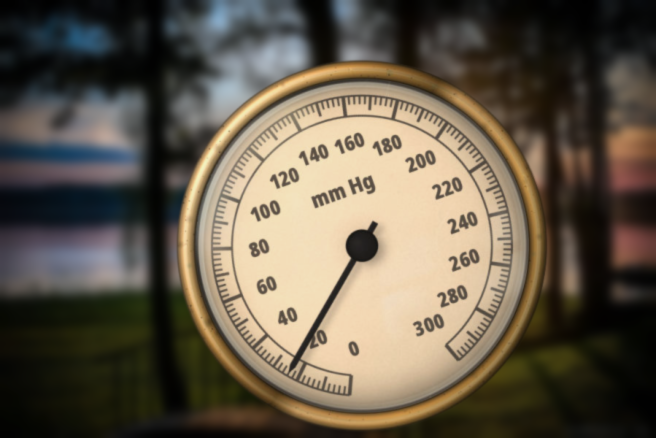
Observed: 24 mmHg
